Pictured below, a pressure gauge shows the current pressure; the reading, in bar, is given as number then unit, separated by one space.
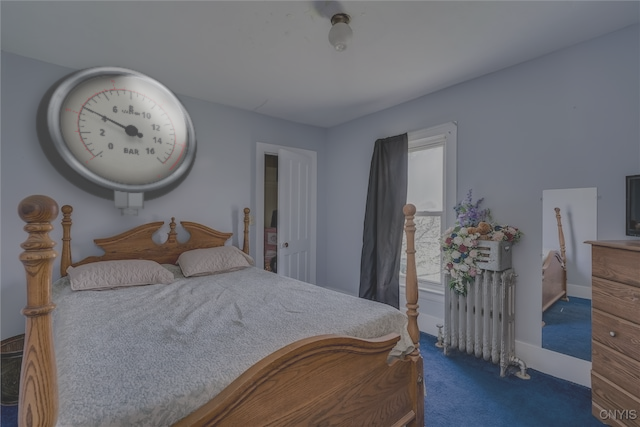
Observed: 4 bar
